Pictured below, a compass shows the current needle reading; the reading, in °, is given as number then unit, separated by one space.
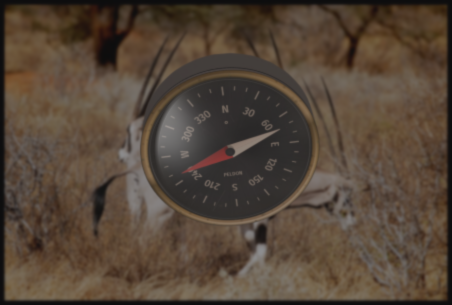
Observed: 250 °
